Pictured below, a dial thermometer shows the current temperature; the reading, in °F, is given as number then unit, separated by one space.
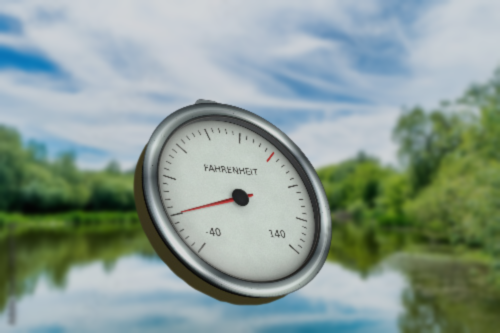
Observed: -20 °F
